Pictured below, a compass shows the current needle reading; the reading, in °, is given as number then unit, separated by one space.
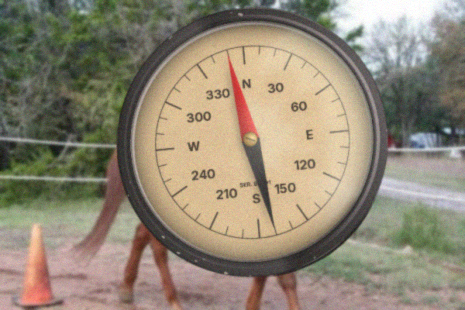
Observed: 350 °
